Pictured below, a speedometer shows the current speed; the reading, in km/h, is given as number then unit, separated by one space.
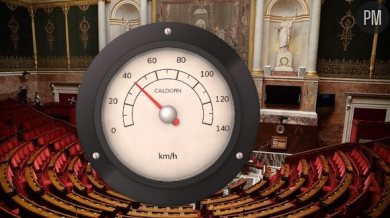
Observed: 40 km/h
